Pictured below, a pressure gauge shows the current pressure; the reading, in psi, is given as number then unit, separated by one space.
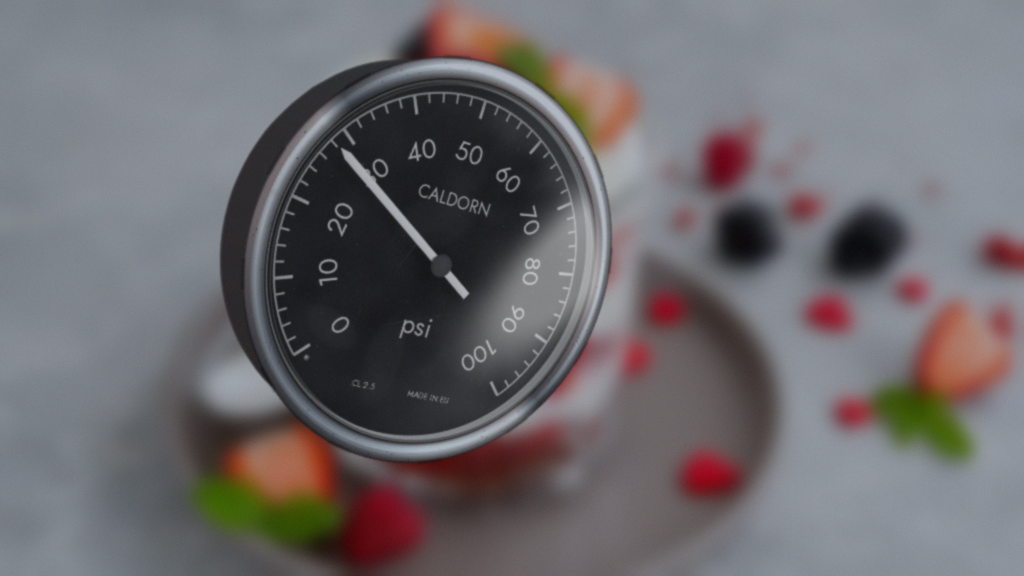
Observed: 28 psi
